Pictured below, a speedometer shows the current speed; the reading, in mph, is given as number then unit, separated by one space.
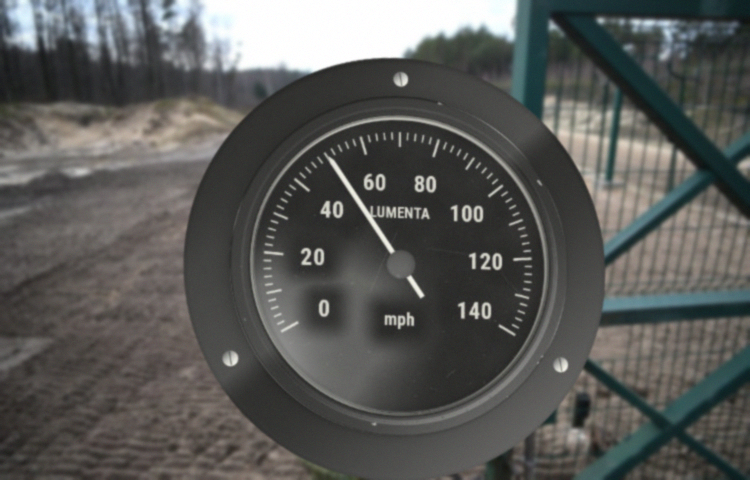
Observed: 50 mph
